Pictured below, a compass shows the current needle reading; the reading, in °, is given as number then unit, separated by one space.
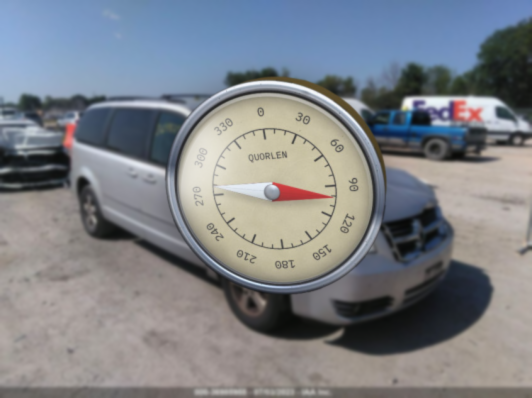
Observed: 100 °
